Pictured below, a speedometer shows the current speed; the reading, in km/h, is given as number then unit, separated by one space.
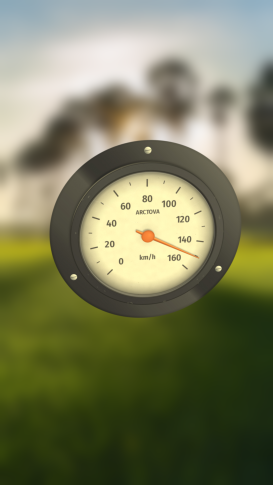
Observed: 150 km/h
